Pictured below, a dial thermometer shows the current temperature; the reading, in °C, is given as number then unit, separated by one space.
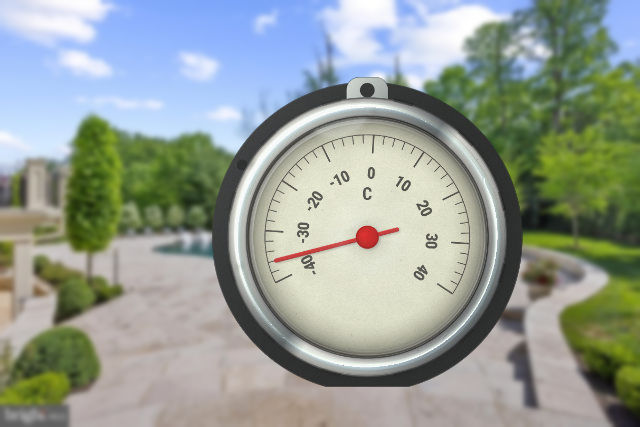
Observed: -36 °C
